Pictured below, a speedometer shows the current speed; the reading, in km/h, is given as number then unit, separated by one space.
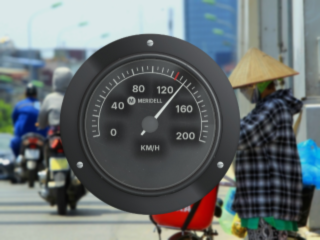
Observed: 135 km/h
